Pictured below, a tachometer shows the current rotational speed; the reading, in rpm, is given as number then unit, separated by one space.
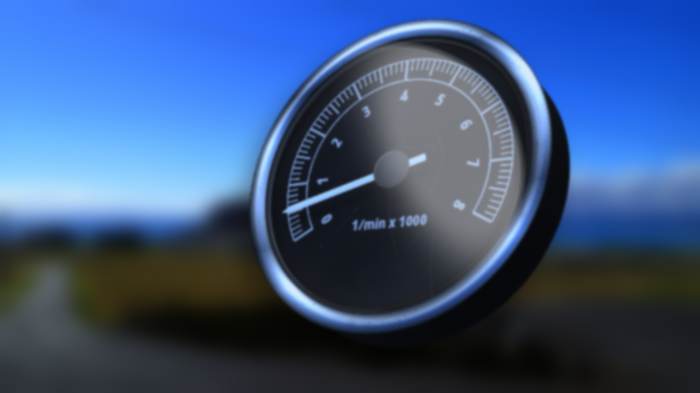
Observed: 500 rpm
